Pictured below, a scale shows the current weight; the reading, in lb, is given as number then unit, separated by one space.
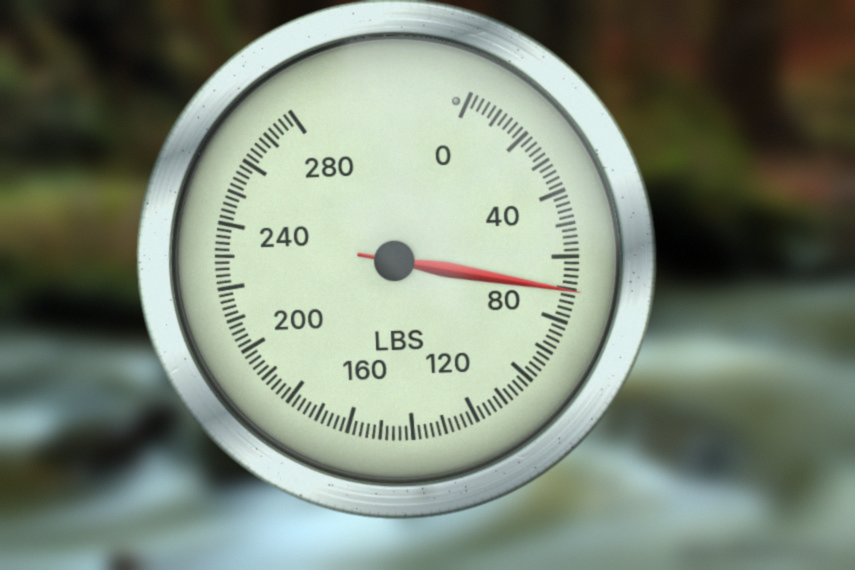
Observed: 70 lb
